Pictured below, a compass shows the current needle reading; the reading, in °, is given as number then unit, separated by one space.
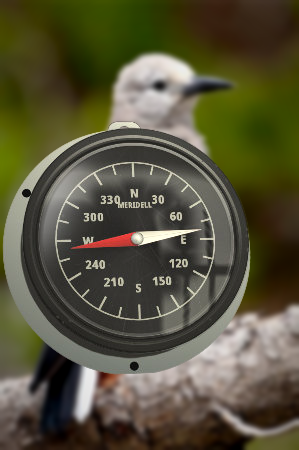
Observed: 262.5 °
